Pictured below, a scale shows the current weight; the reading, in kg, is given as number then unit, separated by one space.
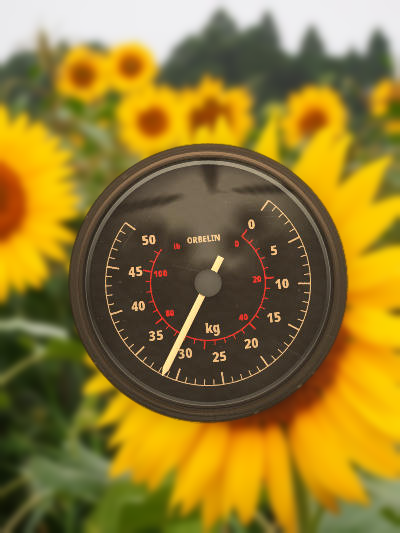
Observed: 31.5 kg
